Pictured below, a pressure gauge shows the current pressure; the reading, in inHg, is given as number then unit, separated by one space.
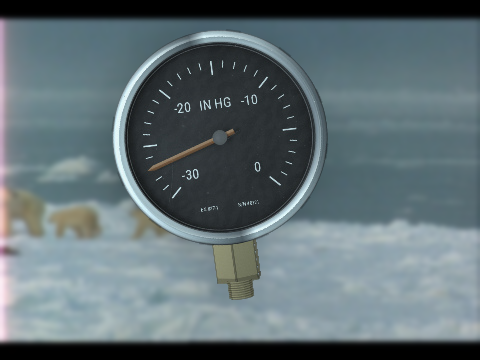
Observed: -27 inHg
